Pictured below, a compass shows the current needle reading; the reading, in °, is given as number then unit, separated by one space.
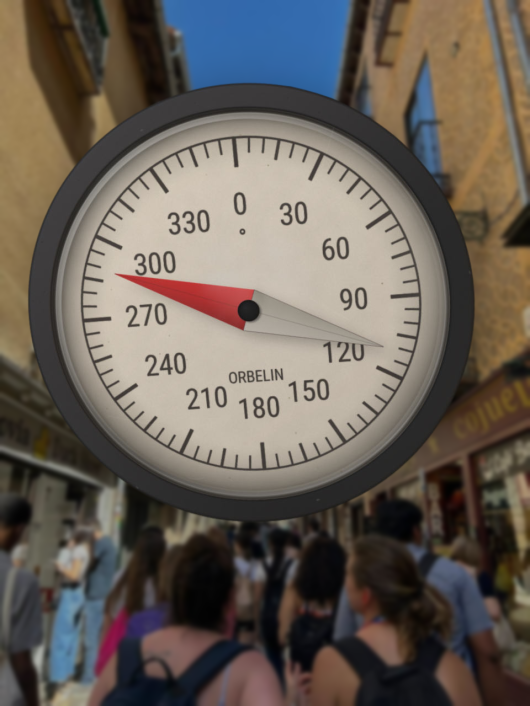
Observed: 290 °
